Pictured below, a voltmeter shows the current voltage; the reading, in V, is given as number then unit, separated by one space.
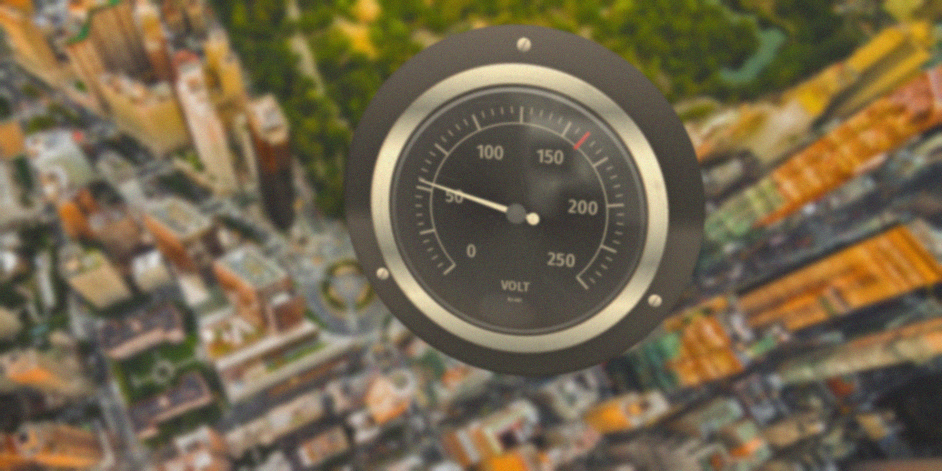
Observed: 55 V
